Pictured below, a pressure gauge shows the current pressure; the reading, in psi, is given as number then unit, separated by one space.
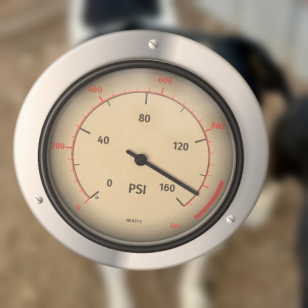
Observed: 150 psi
